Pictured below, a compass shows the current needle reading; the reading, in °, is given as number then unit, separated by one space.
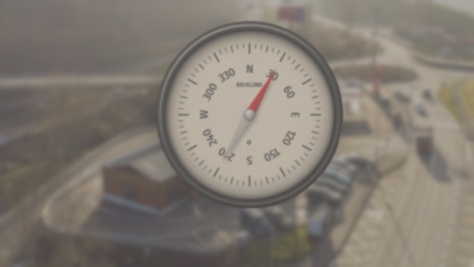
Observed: 30 °
